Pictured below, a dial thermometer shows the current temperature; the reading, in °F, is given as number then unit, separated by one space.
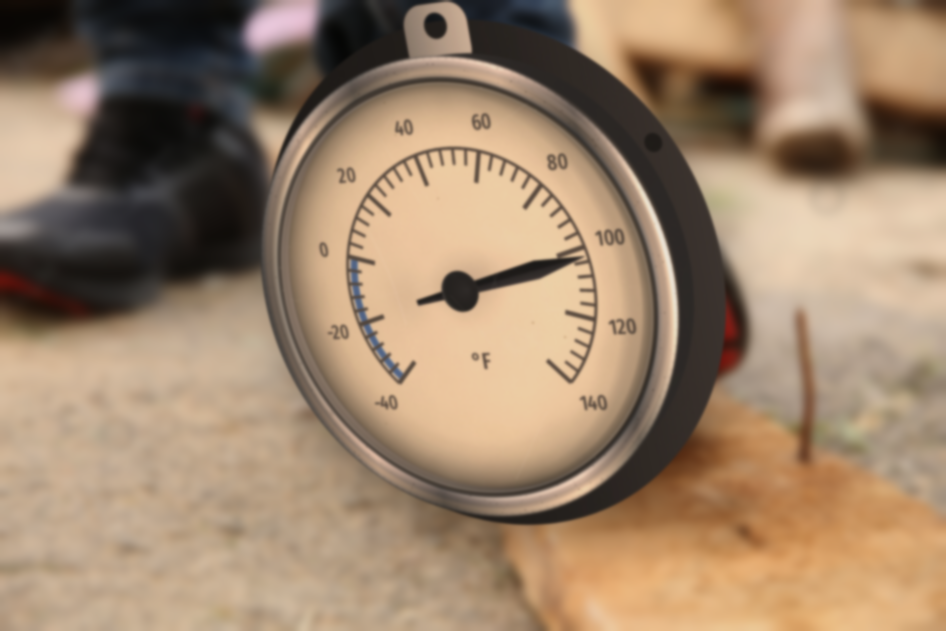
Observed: 102 °F
